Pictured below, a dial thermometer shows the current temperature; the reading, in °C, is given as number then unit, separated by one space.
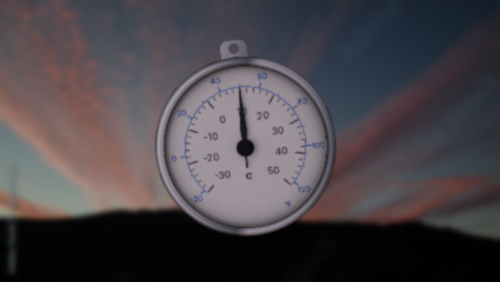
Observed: 10 °C
